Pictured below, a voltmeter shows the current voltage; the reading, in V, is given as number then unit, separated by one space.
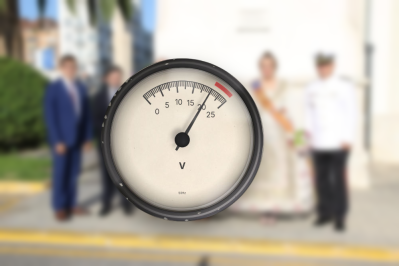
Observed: 20 V
